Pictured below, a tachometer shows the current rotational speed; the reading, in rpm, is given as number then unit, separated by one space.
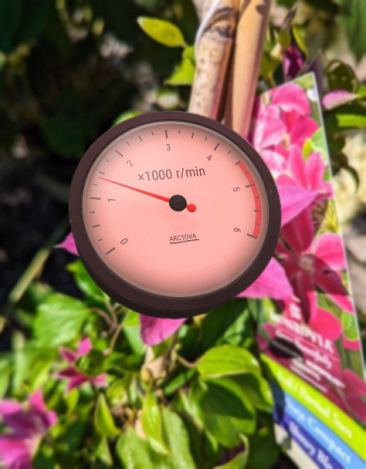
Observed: 1375 rpm
